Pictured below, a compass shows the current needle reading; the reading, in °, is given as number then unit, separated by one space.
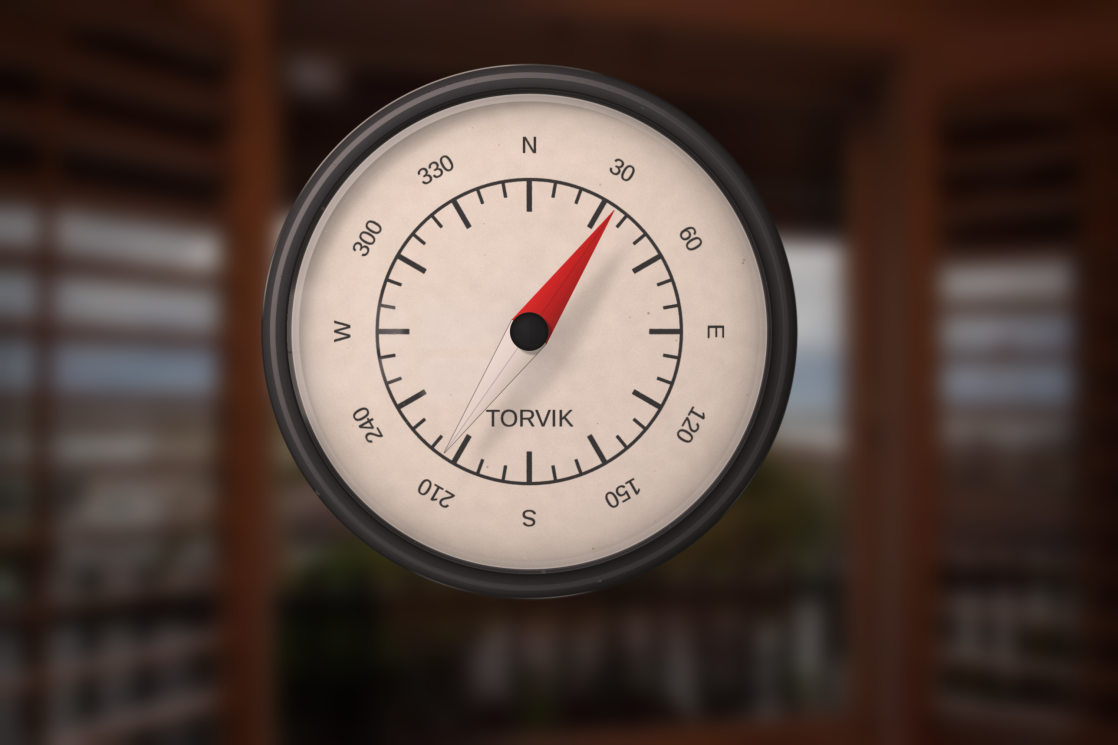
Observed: 35 °
